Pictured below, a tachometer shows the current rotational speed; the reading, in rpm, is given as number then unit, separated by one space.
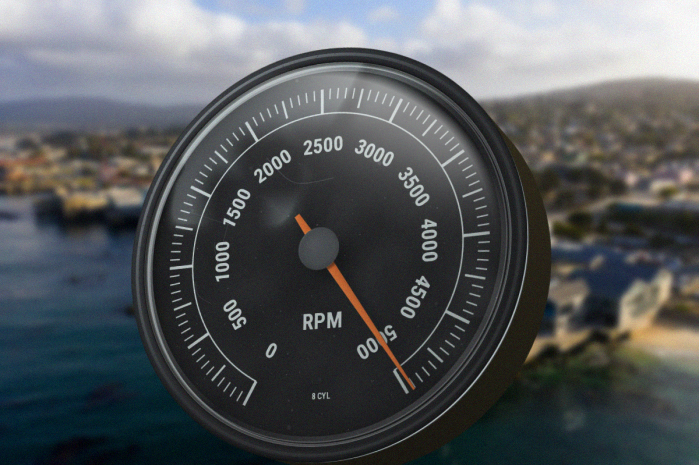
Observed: 4950 rpm
